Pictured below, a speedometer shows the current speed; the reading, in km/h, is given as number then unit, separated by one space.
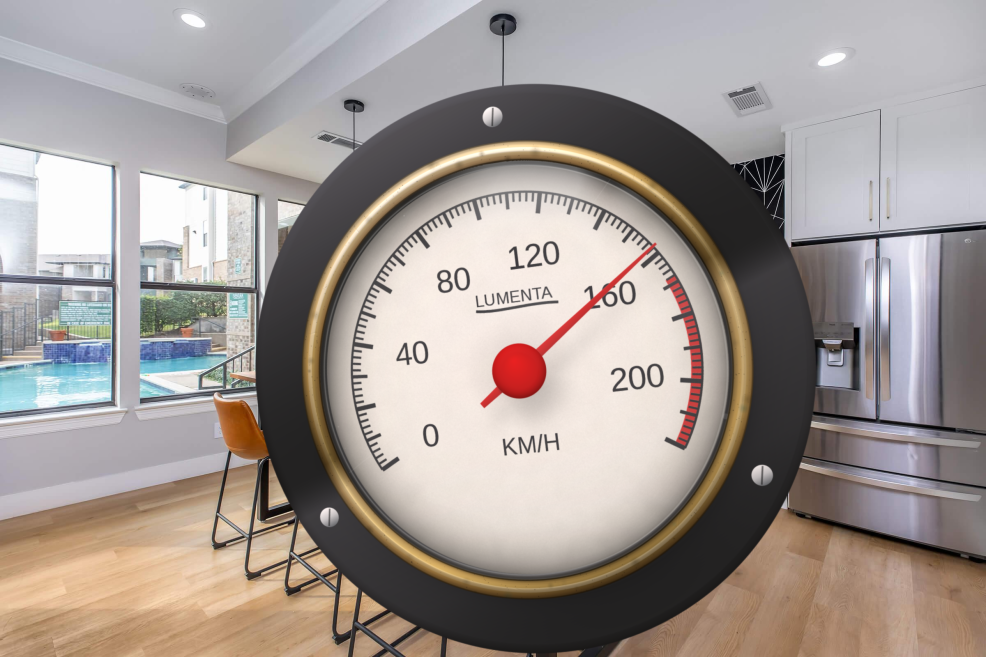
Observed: 158 km/h
